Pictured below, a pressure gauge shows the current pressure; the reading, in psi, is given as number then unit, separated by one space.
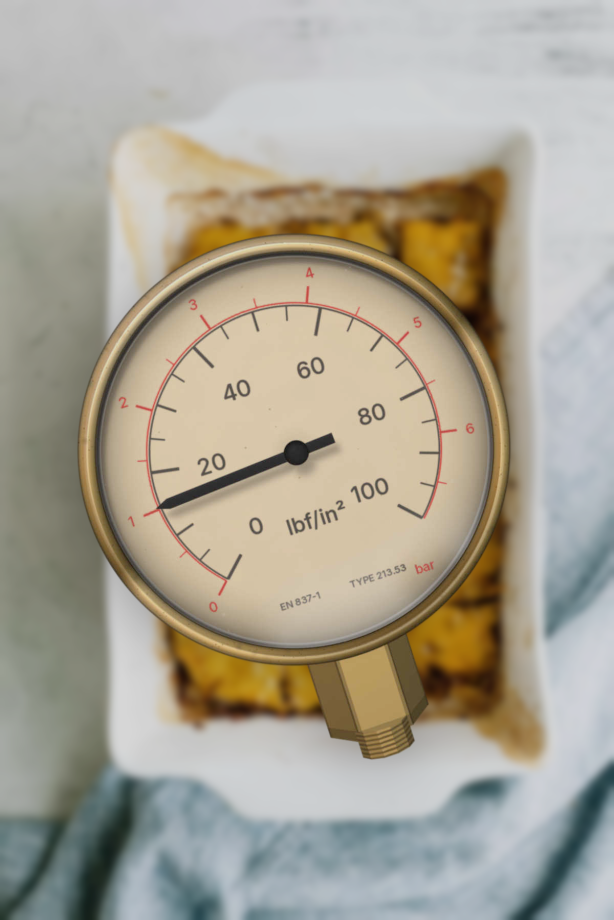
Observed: 15 psi
